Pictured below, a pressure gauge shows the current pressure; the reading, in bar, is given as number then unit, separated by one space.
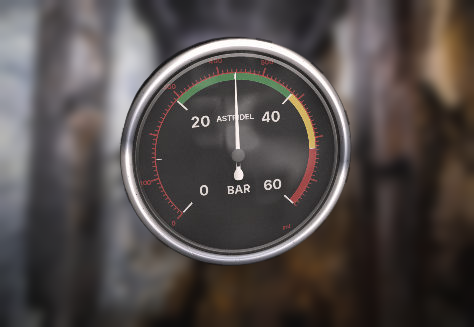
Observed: 30 bar
